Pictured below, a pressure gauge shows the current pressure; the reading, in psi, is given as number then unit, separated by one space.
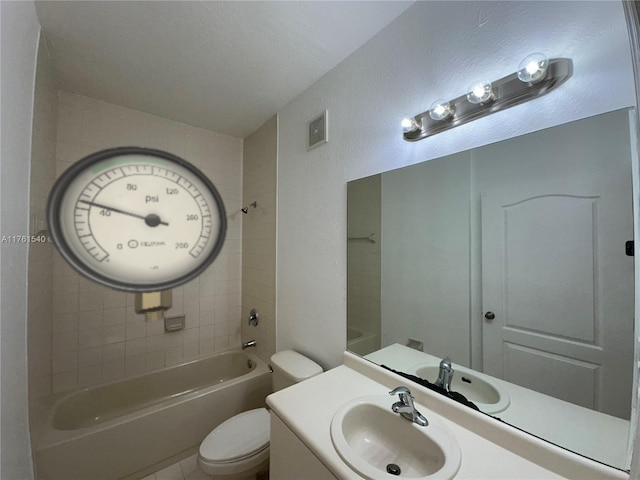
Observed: 45 psi
